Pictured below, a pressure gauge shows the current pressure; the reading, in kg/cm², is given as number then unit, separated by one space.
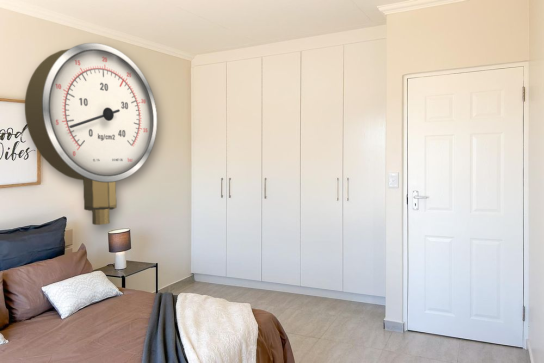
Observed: 4 kg/cm²
